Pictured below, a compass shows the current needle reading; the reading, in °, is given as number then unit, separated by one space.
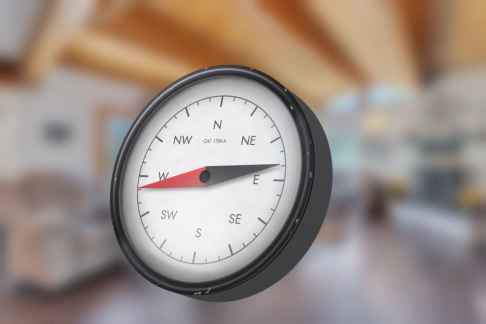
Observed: 260 °
